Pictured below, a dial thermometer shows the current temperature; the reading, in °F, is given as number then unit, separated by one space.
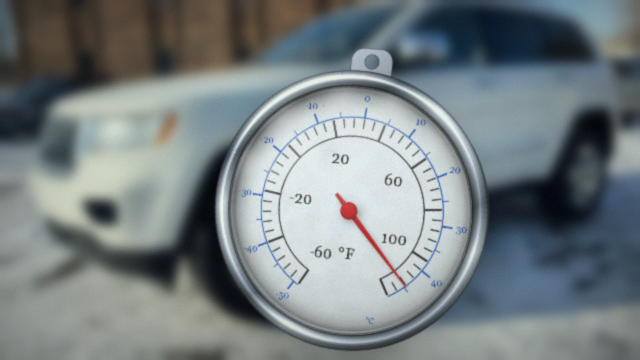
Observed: 112 °F
